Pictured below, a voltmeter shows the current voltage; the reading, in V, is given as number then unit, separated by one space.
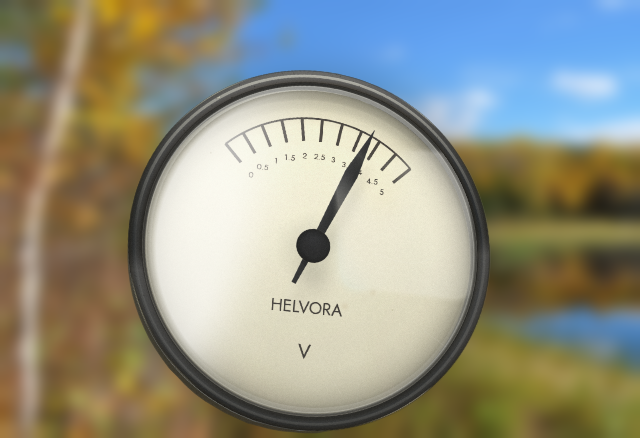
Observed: 3.75 V
